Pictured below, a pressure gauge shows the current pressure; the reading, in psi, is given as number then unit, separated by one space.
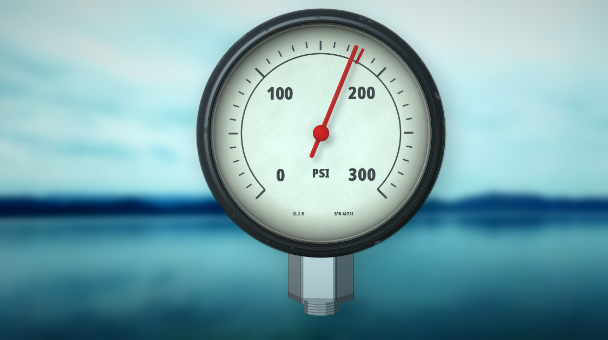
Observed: 175 psi
